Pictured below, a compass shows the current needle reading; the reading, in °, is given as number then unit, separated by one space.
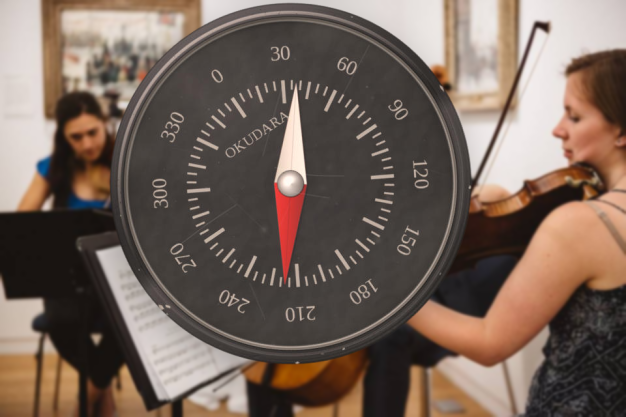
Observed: 217.5 °
